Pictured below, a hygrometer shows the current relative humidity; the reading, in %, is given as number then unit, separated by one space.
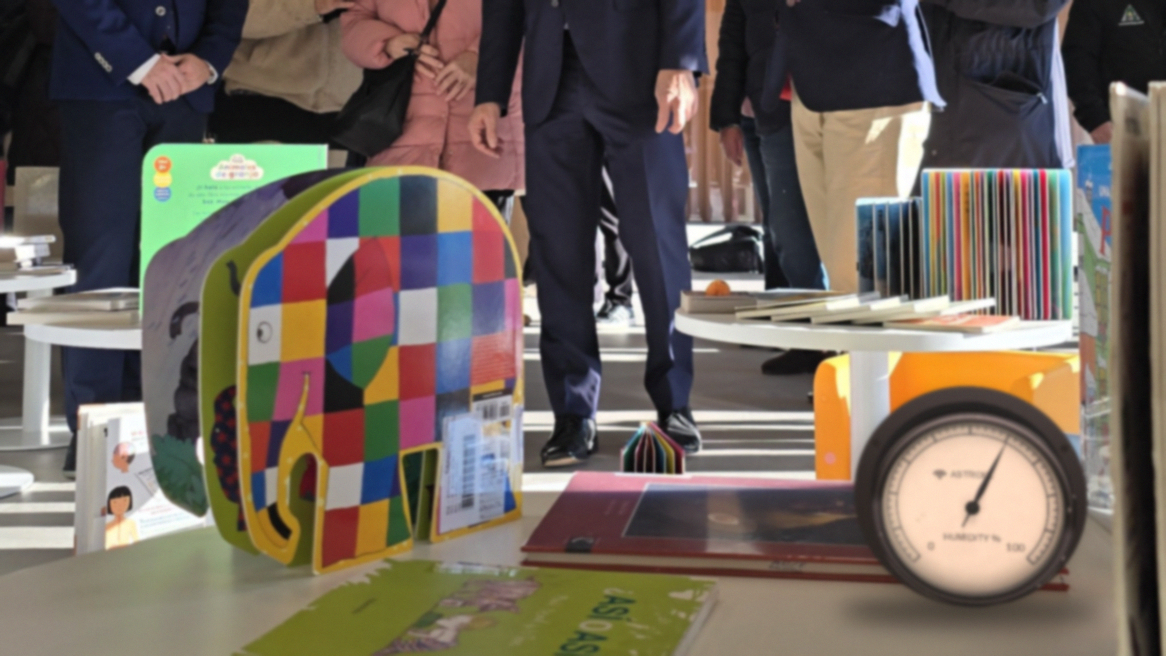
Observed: 60 %
